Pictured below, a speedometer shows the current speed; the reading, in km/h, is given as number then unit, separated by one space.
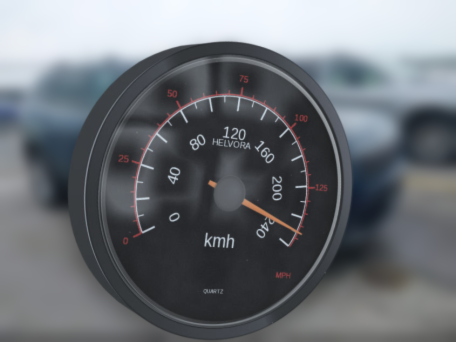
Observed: 230 km/h
